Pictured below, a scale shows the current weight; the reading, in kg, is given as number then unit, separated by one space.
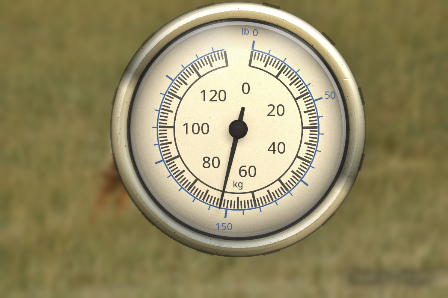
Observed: 70 kg
